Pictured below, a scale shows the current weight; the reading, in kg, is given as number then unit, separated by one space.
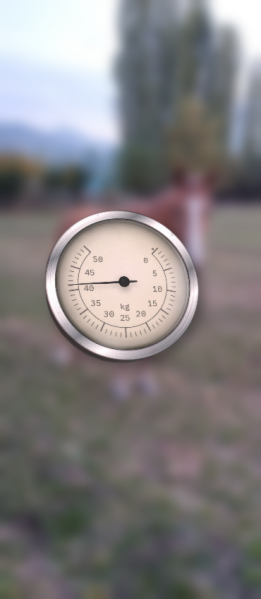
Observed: 41 kg
